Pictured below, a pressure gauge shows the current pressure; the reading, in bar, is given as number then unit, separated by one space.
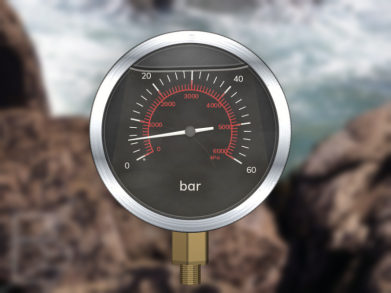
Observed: 5 bar
